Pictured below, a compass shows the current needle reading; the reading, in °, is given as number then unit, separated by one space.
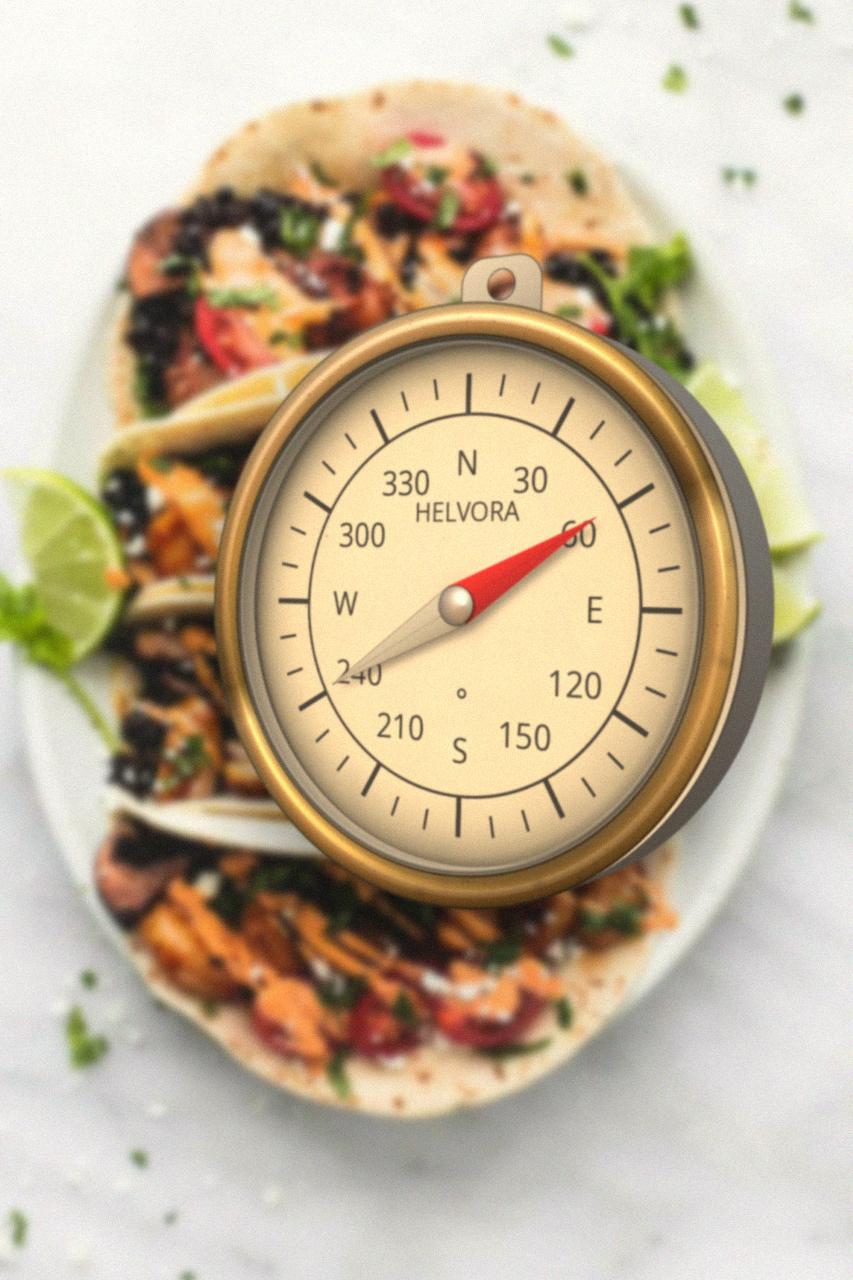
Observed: 60 °
